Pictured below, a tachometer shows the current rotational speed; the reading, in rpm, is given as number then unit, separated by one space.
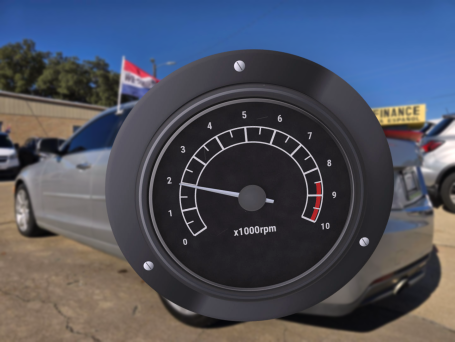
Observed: 2000 rpm
